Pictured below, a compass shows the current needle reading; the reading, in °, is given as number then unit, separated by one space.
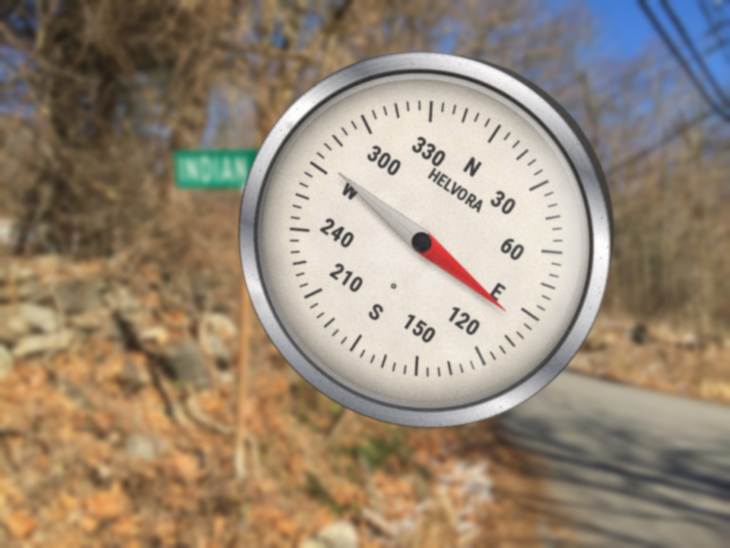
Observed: 95 °
